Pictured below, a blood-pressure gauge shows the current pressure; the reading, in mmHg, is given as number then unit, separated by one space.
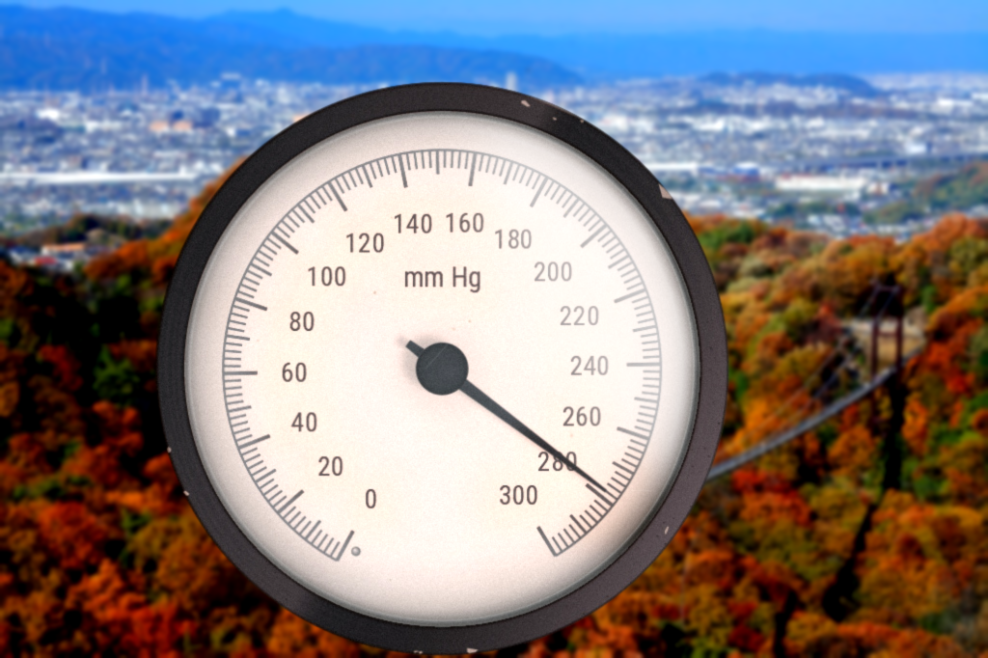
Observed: 278 mmHg
